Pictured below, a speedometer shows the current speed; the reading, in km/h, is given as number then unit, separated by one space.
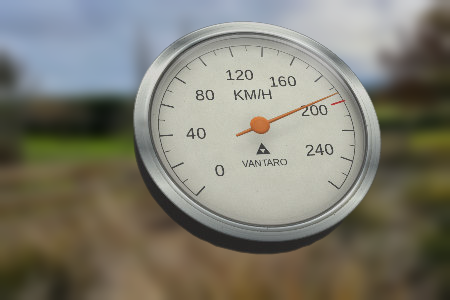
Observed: 195 km/h
